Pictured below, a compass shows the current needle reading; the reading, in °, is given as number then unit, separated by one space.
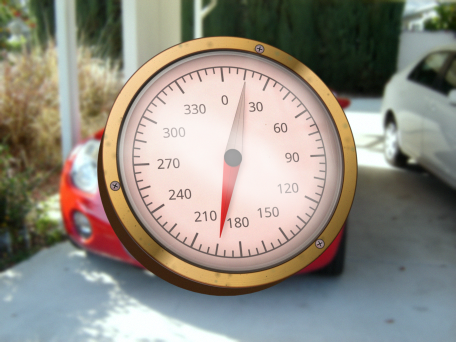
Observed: 195 °
